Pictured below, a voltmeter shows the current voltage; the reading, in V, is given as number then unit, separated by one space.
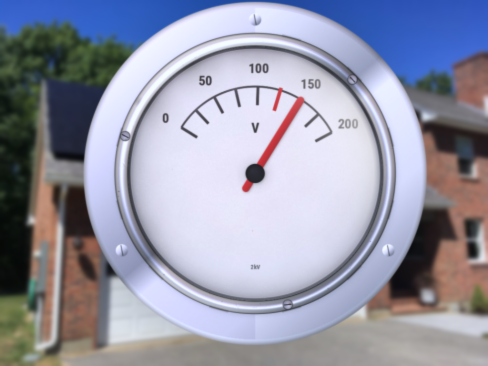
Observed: 150 V
